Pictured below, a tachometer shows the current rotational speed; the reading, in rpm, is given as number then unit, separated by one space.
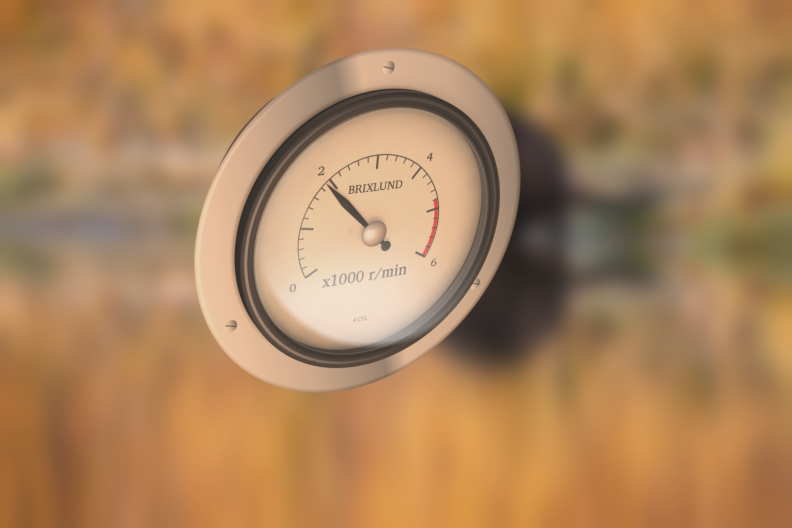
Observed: 1900 rpm
